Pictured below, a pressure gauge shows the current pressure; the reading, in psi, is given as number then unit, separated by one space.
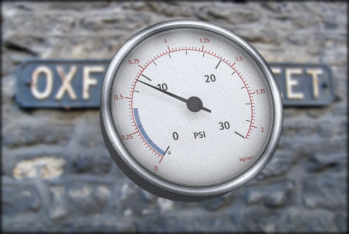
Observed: 9 psi
